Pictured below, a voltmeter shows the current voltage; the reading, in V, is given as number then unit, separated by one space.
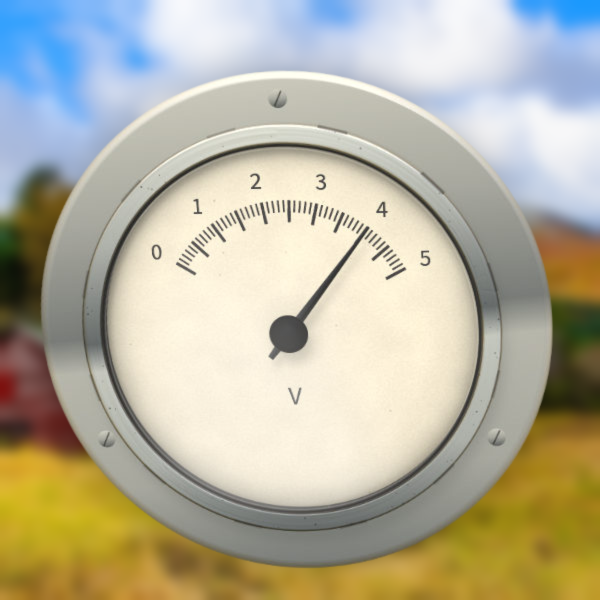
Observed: 4 V
